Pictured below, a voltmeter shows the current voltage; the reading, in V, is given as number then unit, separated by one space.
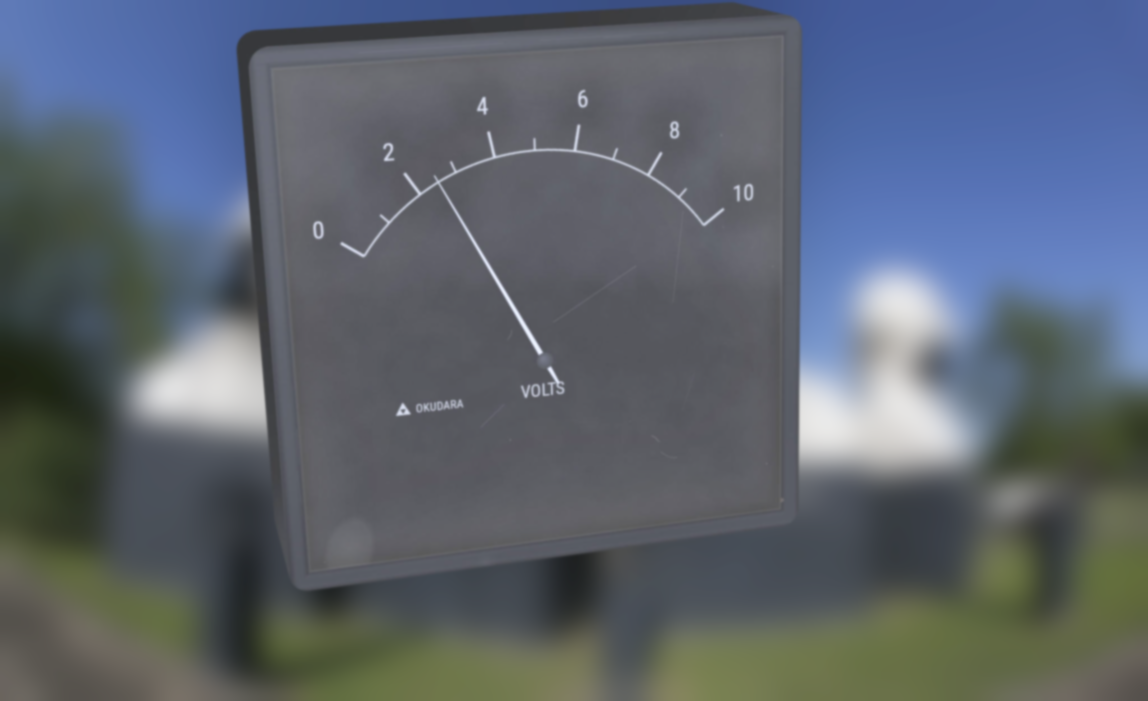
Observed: 2.5 V
